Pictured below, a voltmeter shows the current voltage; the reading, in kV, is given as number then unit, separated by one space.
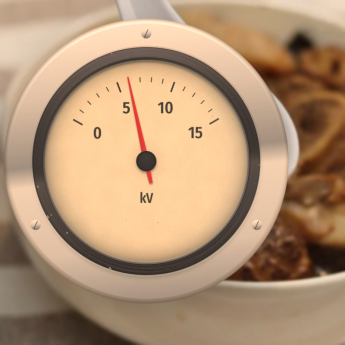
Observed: 6 kV
